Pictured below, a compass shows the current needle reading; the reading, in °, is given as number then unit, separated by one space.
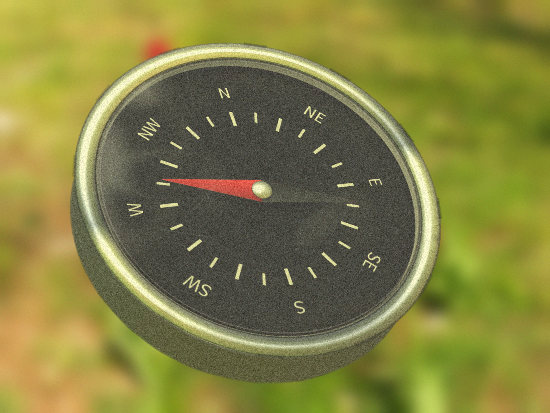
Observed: 285 °
